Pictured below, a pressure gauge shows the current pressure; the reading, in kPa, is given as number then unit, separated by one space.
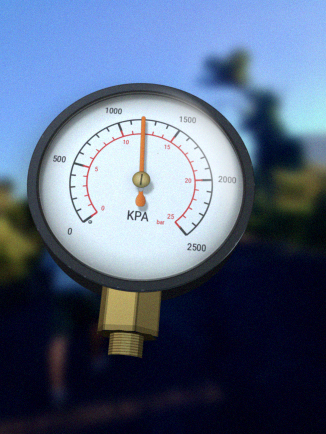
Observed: 1200 kPa
